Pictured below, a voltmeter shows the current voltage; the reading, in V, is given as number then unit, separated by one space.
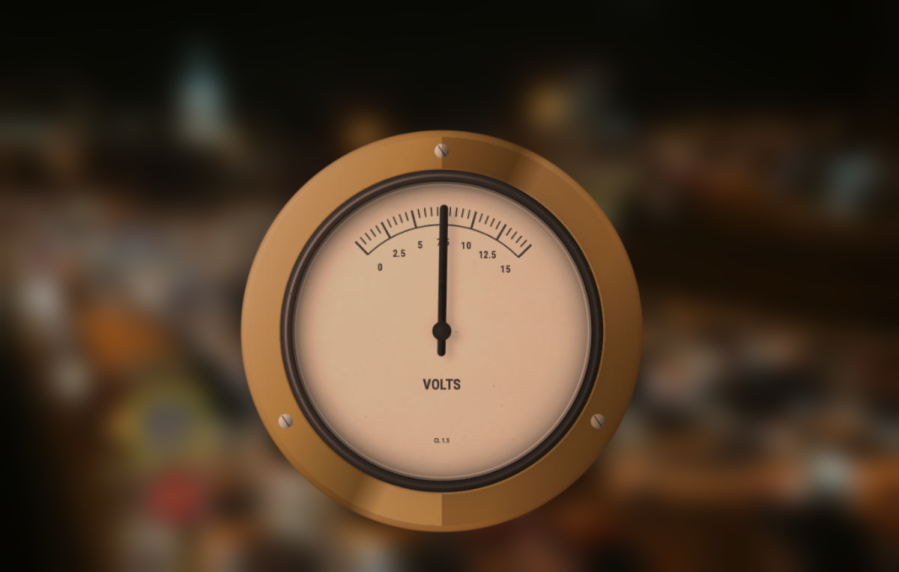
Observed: 7.5 V
